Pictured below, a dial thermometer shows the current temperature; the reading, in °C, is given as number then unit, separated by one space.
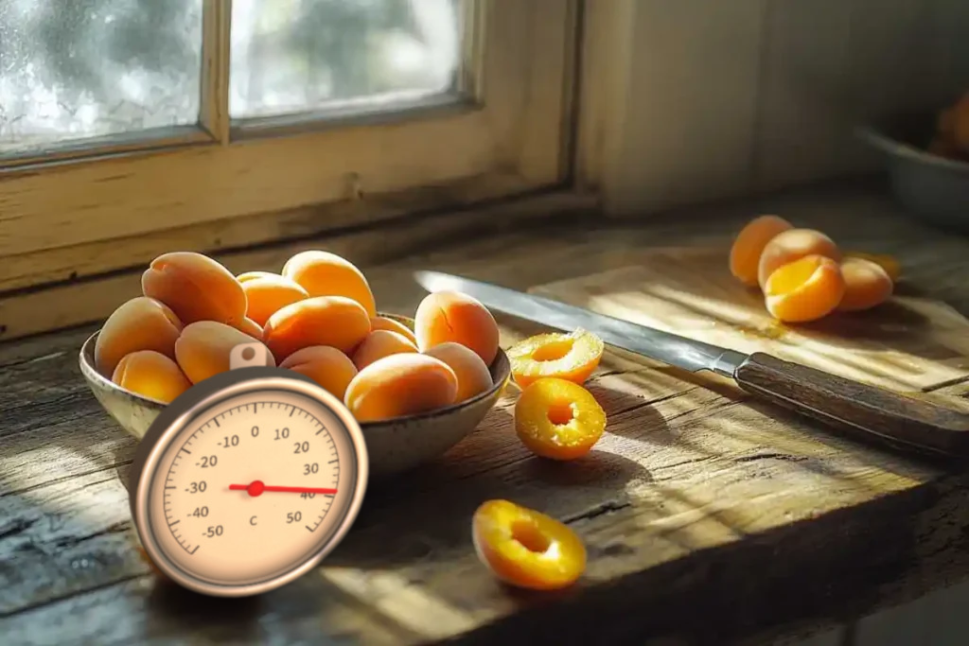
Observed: 38 °C
